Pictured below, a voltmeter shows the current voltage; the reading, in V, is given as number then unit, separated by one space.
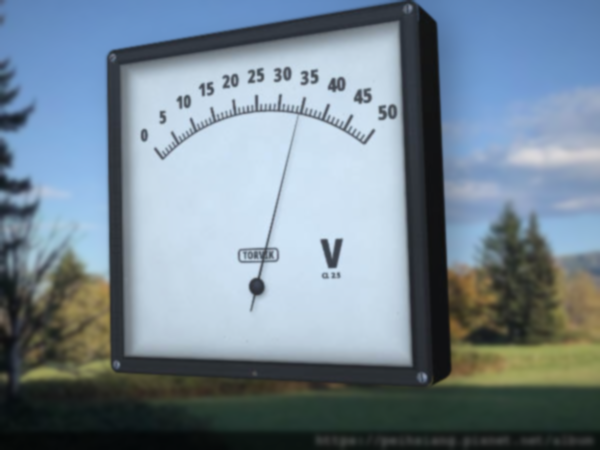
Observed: 35 V
